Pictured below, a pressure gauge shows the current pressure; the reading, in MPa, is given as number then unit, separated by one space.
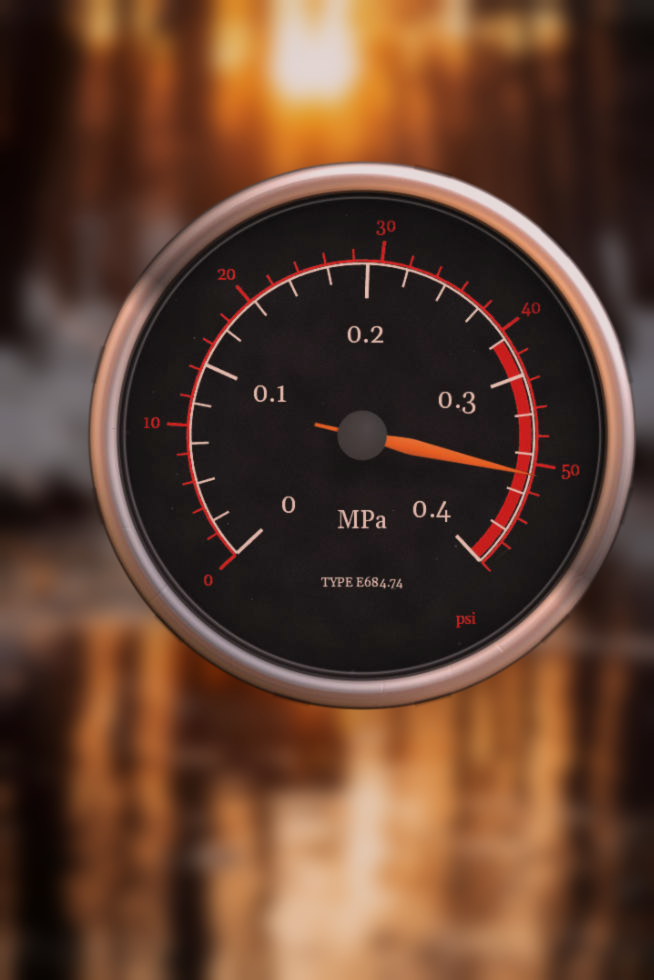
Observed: 0.35 MPa
